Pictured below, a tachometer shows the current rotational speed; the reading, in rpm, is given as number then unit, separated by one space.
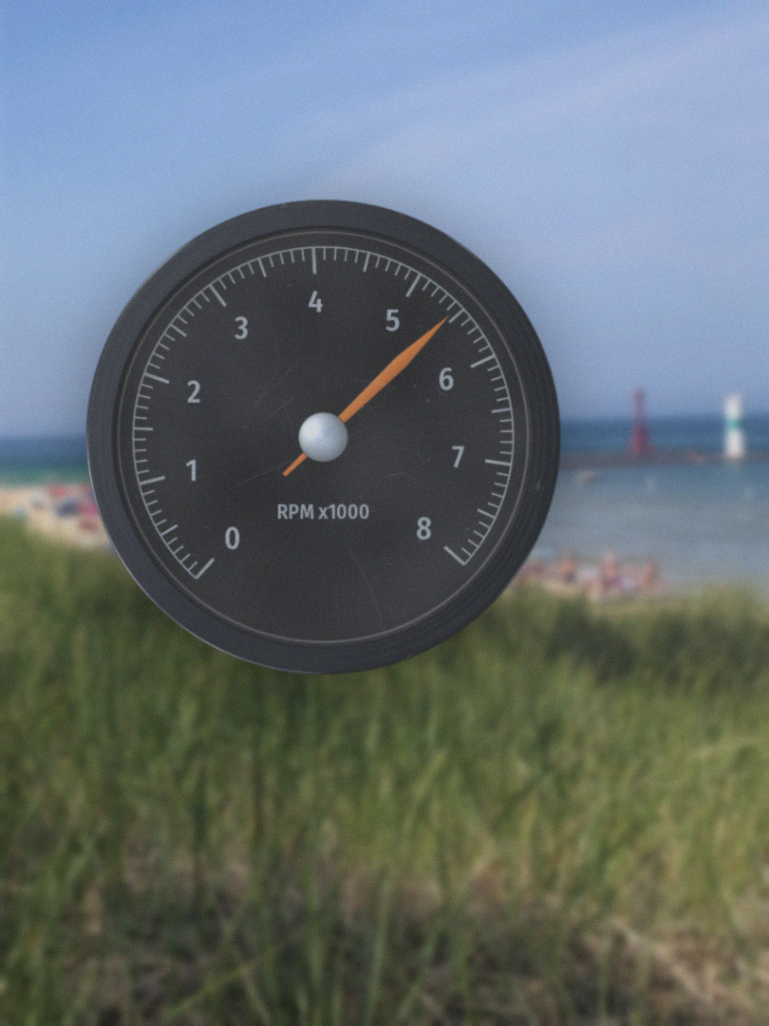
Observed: 5450 rpm
